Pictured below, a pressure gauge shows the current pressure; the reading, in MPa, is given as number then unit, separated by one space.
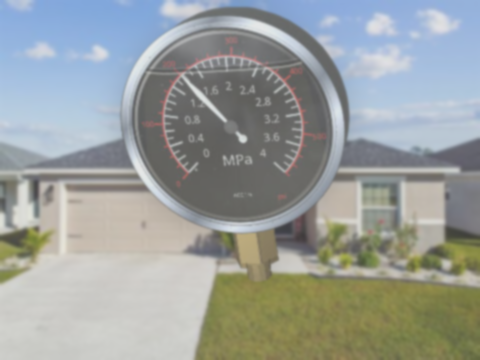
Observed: 1.4 MPa
